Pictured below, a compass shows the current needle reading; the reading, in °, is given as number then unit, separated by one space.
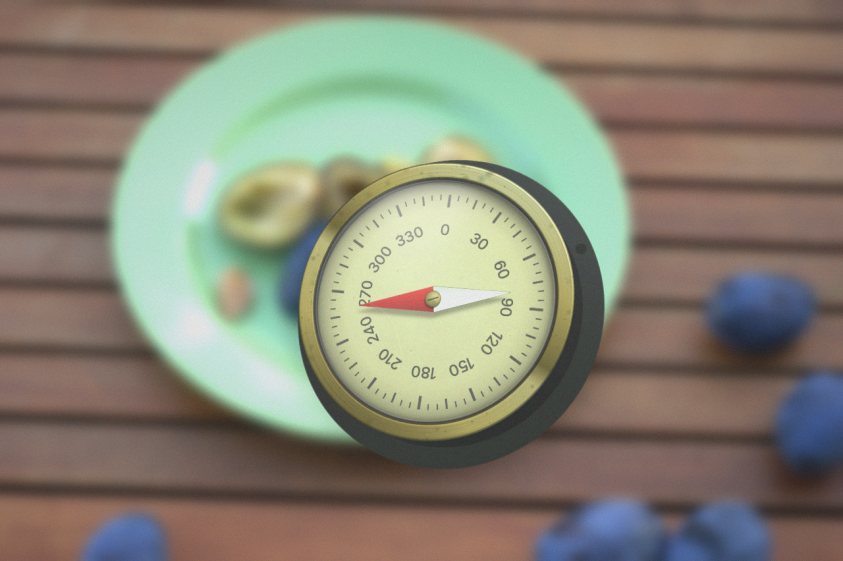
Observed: 260 °
